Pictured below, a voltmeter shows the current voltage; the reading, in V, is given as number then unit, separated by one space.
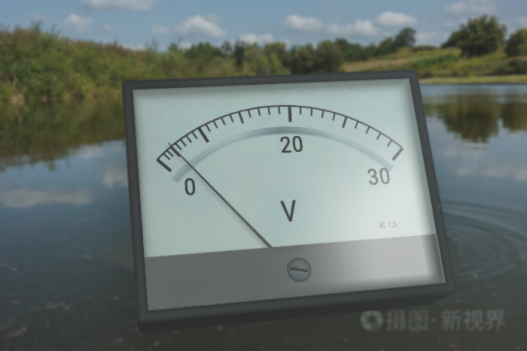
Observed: 5 V
